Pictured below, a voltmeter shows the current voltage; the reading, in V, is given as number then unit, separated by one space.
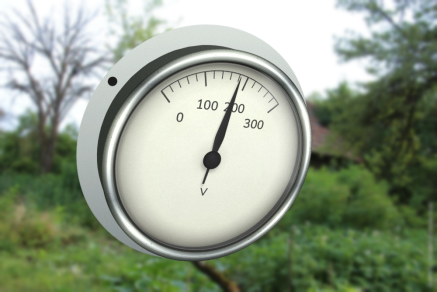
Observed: 180 V
